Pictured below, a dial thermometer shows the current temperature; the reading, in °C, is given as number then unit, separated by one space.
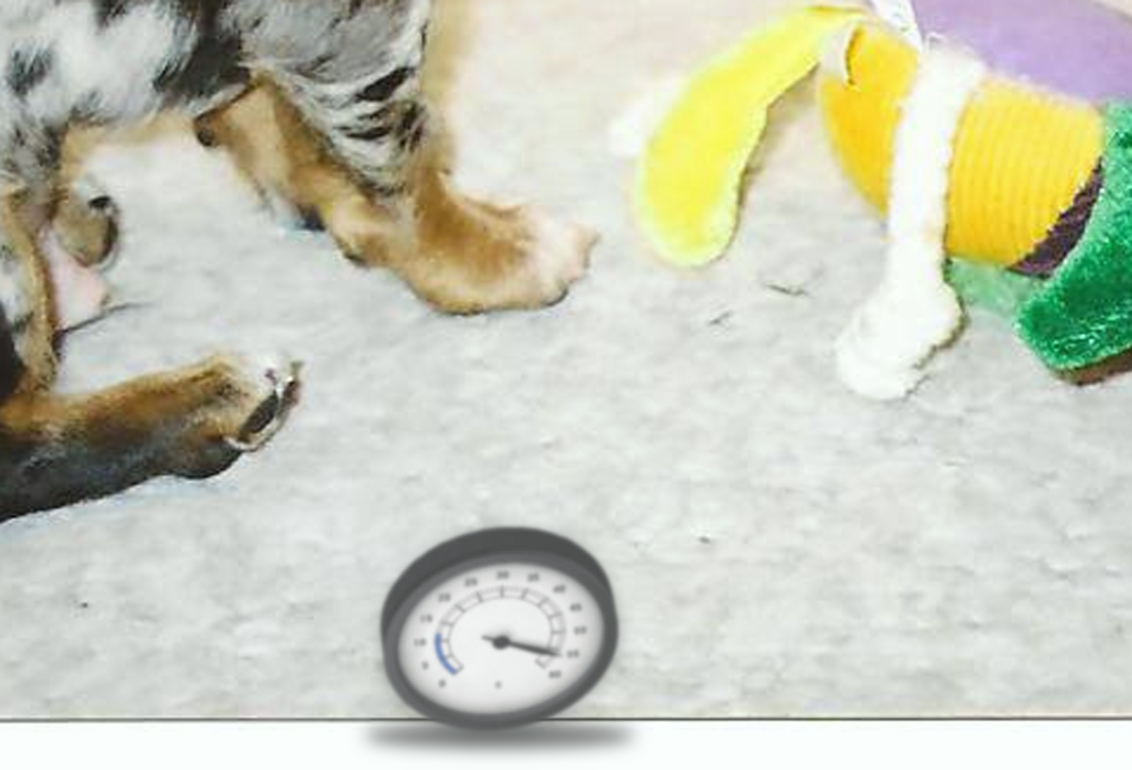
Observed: 55 °C
